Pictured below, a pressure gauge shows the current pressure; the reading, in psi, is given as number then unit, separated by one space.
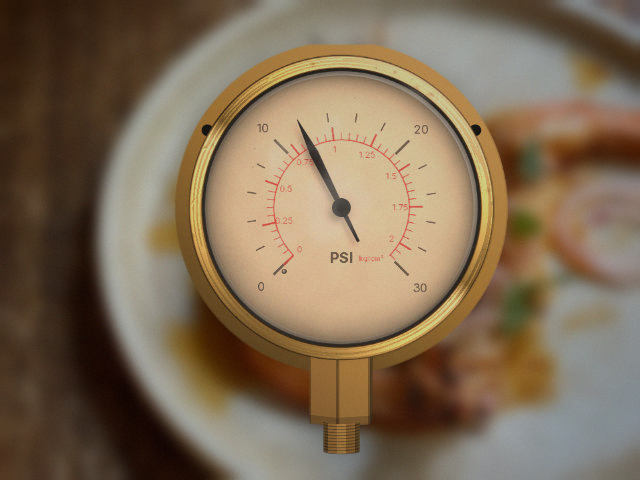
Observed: 12 psi
